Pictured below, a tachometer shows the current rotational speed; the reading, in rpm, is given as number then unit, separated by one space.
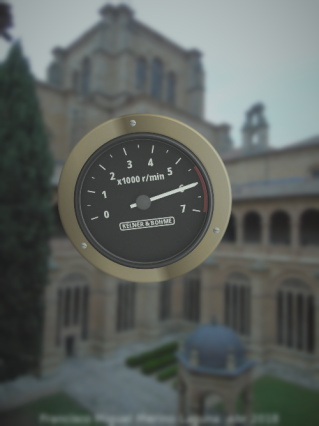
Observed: 6000 rpm
